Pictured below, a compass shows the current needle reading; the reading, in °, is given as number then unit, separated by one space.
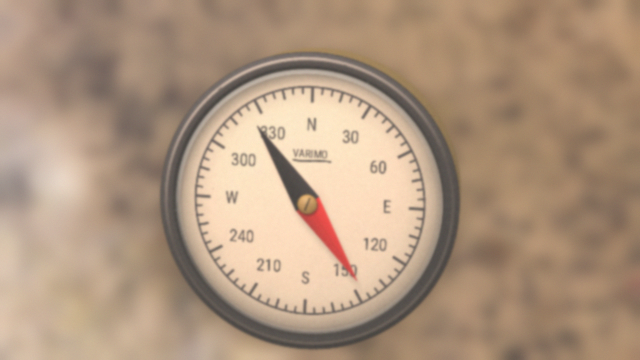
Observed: 145 °
